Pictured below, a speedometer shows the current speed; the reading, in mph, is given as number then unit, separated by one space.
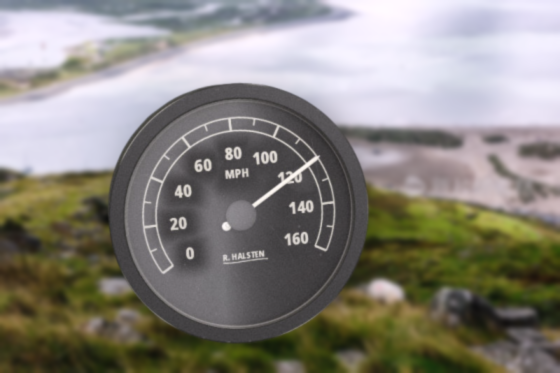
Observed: 120 mph
